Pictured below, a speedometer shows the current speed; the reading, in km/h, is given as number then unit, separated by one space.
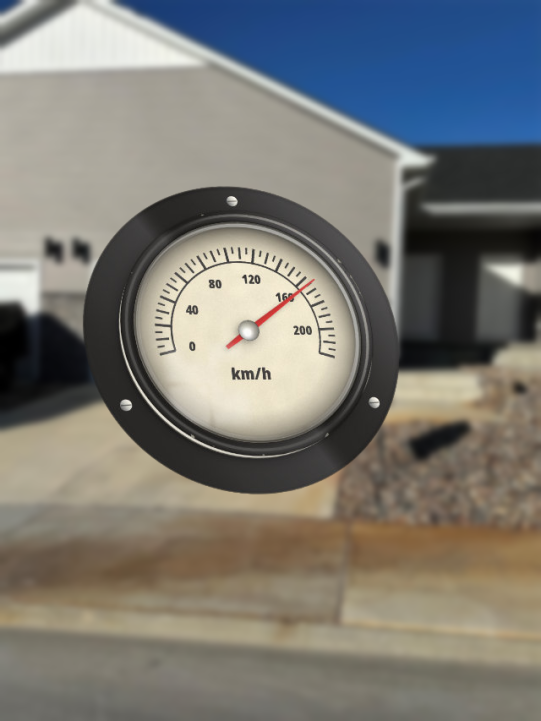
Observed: 165 km/h
